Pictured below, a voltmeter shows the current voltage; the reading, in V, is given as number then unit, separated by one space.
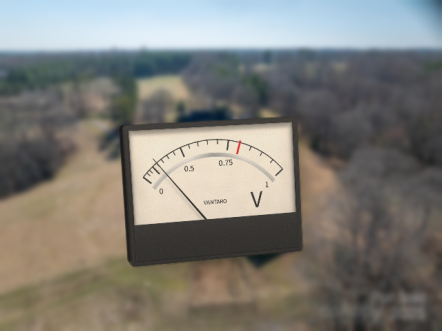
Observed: 0.3 V
